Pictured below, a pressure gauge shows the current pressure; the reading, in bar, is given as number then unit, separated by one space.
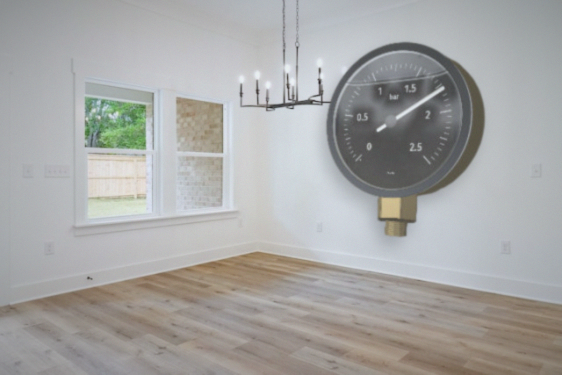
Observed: 1.8 bar
